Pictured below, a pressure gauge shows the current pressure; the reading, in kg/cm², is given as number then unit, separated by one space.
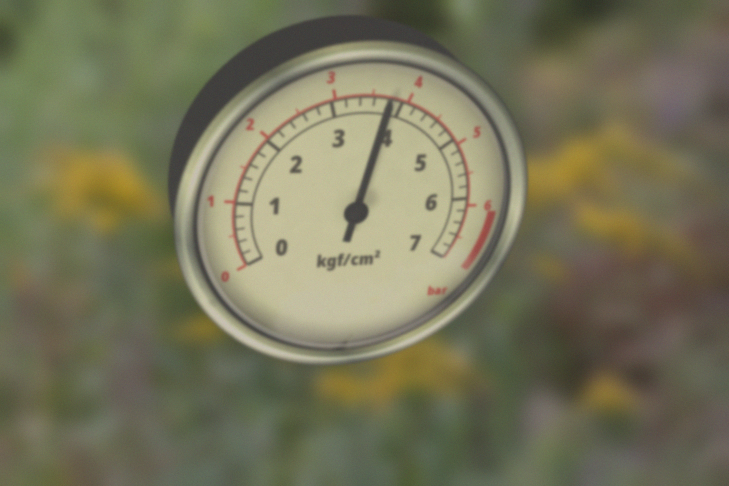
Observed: 3.8 kg/cm²
